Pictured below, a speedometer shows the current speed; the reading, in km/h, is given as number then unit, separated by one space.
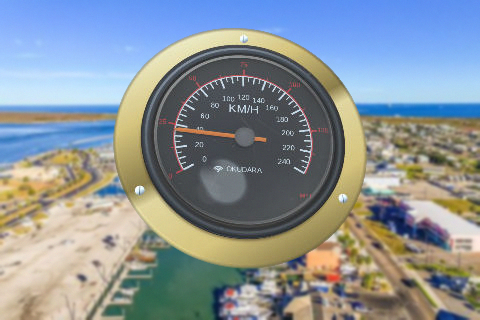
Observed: 35 km/h
